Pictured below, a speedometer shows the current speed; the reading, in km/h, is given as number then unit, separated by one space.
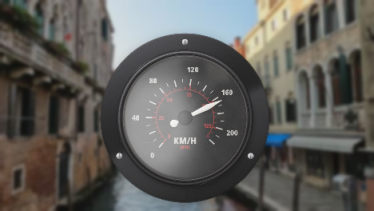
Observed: 165 km/h
